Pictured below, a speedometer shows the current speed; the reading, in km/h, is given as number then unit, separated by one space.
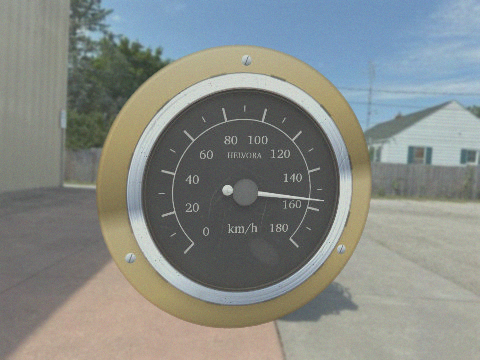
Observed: 155 km/h
